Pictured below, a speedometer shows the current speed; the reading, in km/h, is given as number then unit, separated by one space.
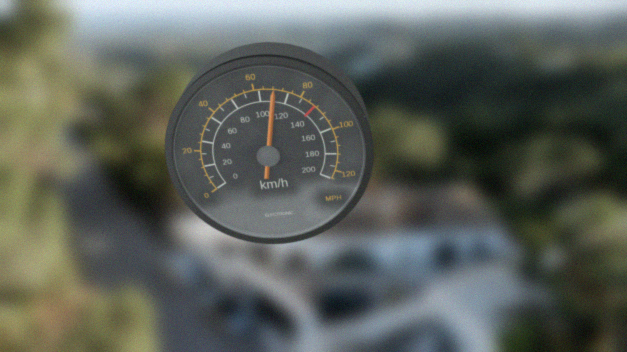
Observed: 110 km/h
